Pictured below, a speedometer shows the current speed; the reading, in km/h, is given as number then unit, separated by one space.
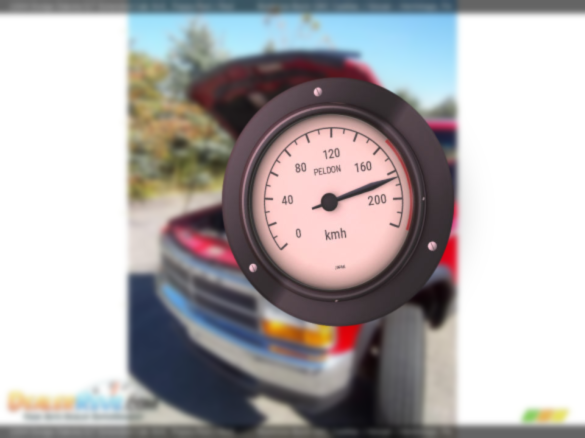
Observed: 185 km/h
